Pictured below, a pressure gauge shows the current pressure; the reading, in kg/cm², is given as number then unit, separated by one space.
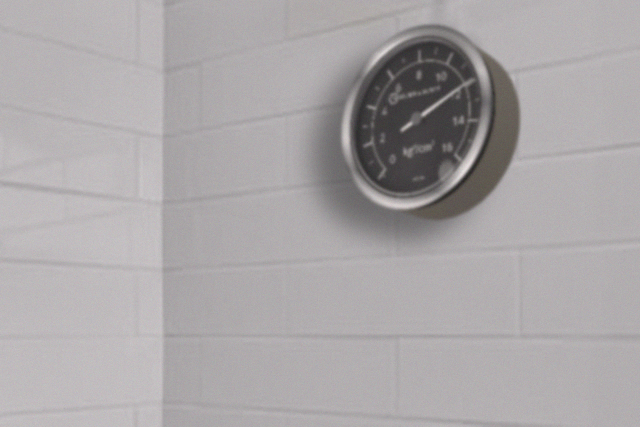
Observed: 12 kg/cm²
